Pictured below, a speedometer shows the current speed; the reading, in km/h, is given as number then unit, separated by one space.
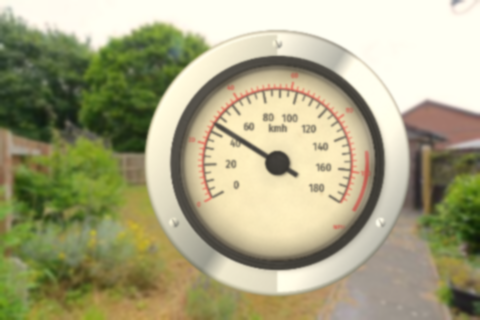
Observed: 45 km/h
